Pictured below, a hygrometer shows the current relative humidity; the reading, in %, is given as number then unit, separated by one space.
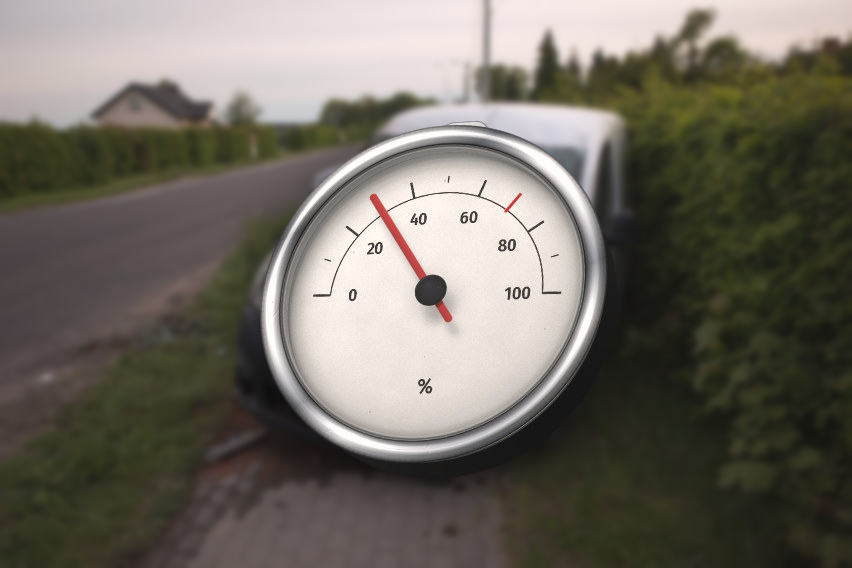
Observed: 30 %
